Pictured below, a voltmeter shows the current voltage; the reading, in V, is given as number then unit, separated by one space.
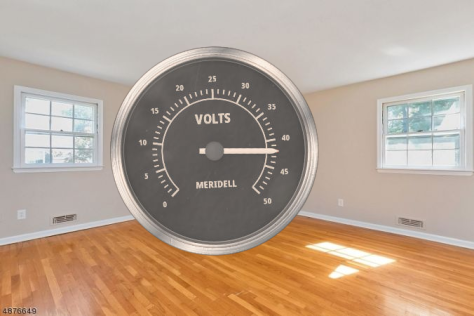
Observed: 42 V
